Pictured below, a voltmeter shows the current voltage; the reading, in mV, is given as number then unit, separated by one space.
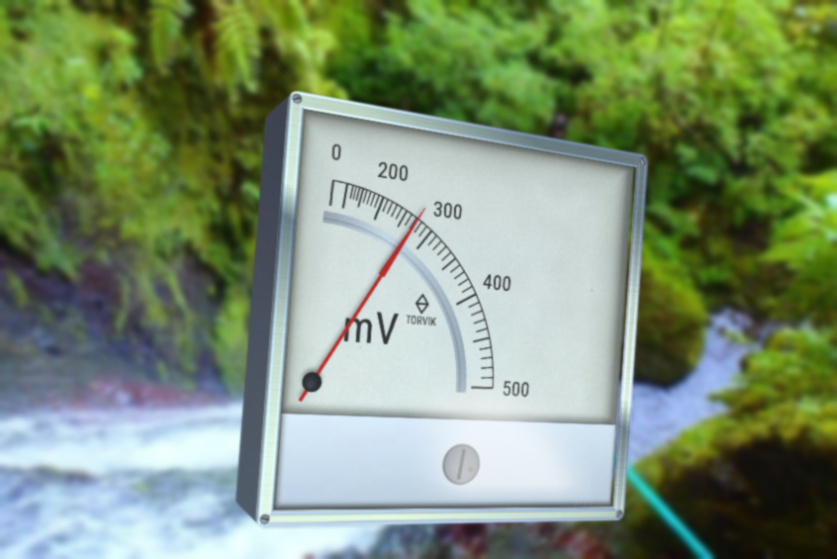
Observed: 270 mV
